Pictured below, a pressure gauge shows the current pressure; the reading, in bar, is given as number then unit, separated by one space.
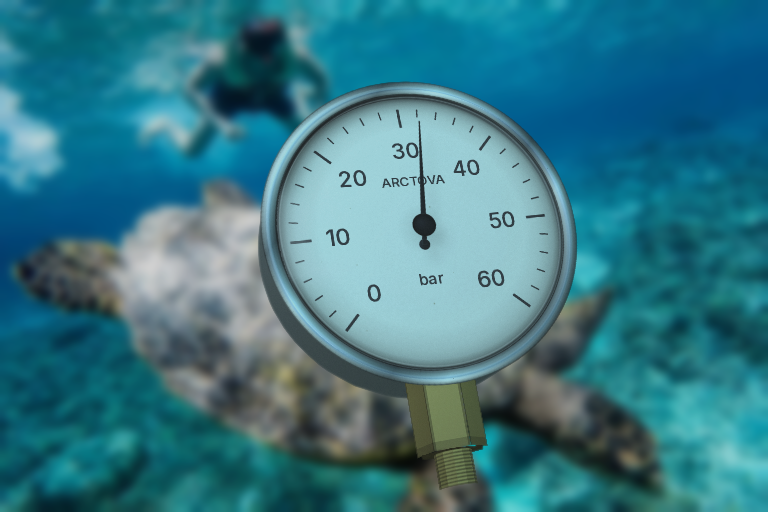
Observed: 32 bar
